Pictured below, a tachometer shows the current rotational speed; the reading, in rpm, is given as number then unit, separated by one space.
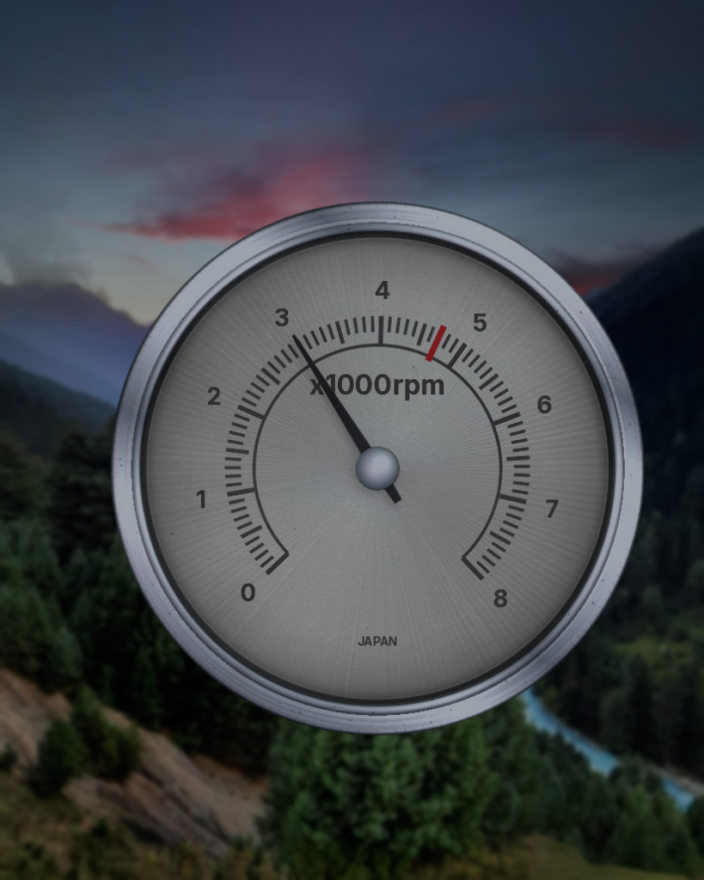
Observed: 3000 rpm
